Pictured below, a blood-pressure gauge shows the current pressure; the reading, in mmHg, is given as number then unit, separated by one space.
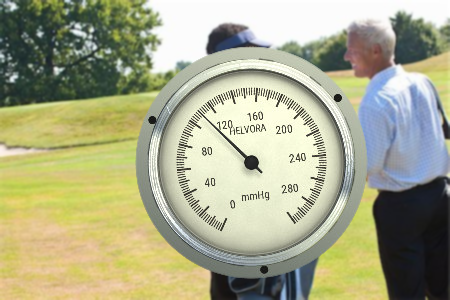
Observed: 110 mmHg
